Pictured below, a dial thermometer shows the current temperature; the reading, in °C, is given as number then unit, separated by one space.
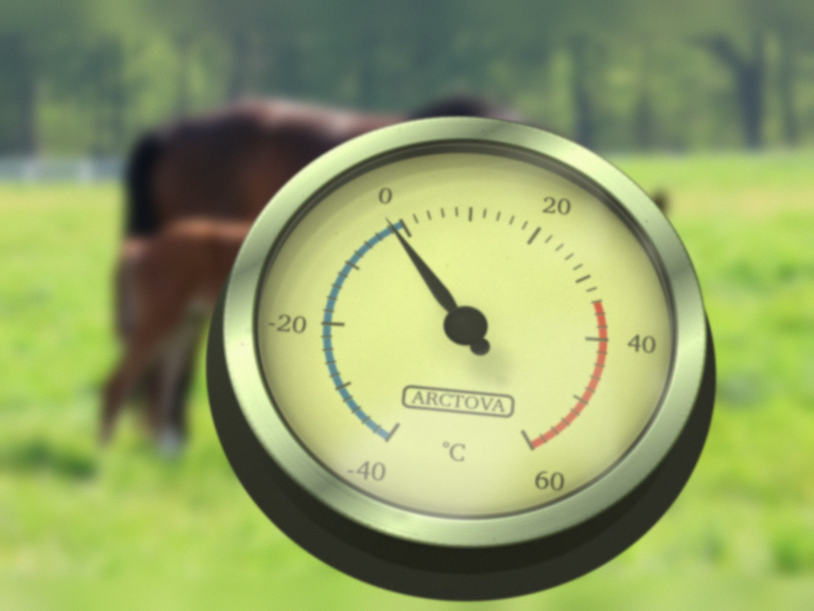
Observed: -2 °C
